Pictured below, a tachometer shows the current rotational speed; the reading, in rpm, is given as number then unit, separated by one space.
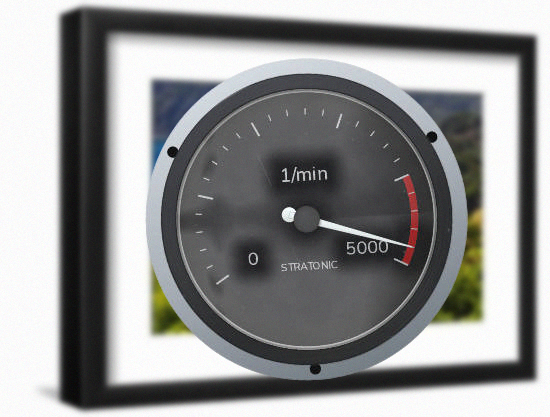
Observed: 4800 rpm
